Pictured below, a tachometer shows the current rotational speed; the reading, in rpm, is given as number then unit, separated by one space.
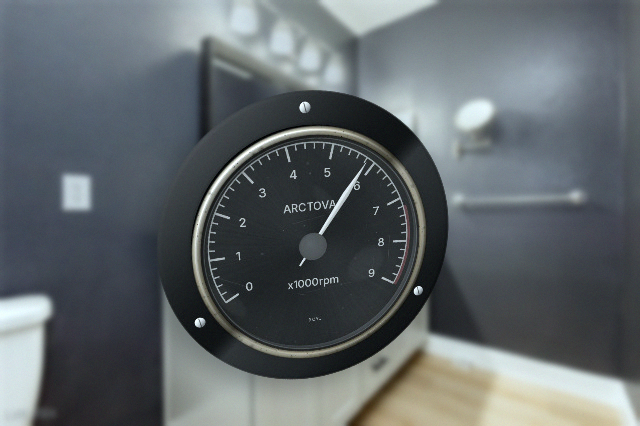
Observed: 5800 rpm
